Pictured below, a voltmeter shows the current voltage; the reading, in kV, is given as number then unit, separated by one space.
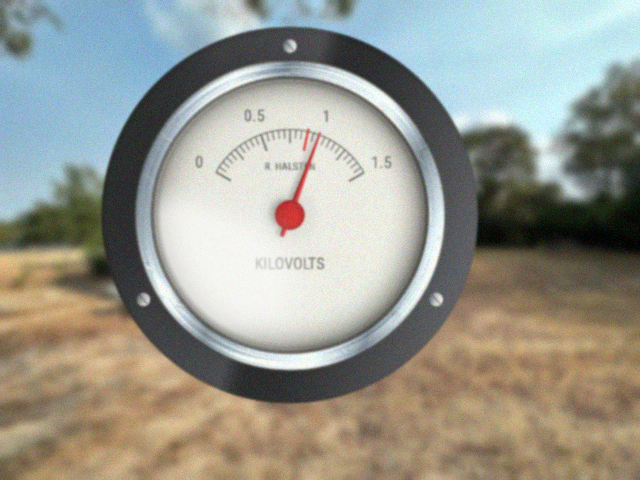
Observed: 1 kV
